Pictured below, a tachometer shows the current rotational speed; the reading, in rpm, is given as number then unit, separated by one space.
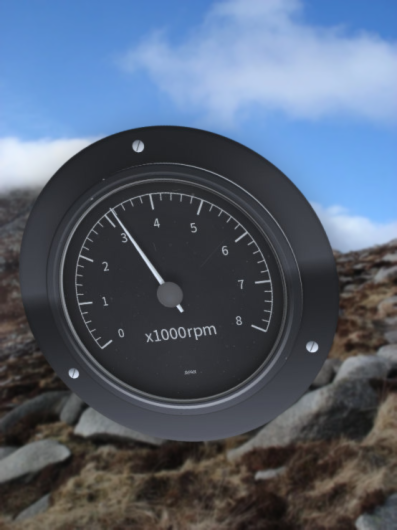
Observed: 3200 rpm
